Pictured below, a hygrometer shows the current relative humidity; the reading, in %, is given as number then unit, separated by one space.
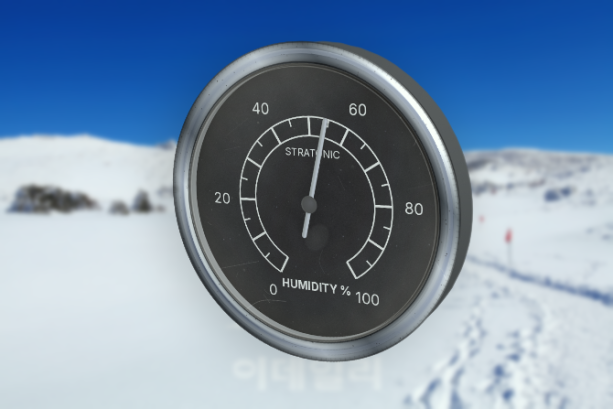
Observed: 55 %
